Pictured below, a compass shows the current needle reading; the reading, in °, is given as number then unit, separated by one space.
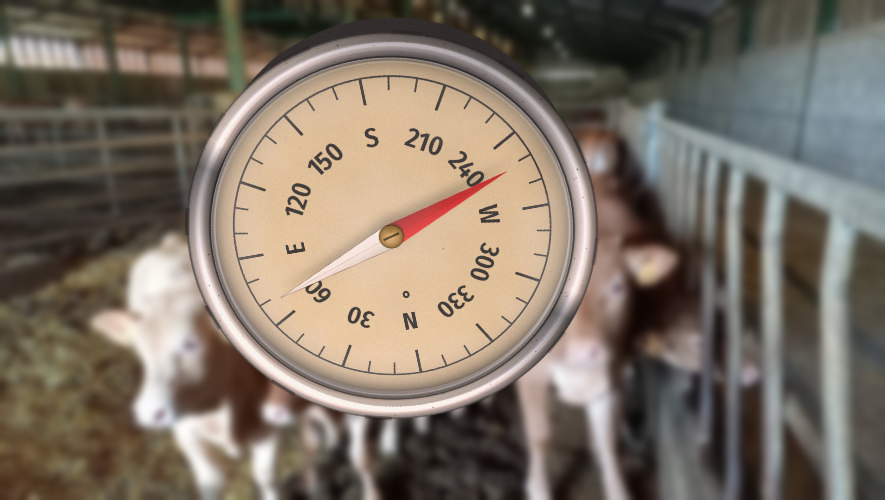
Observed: 250 °
